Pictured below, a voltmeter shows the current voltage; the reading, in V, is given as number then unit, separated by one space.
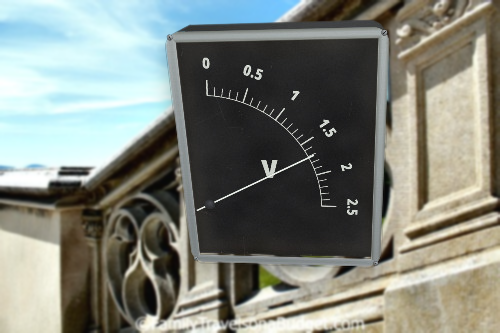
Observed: 1.7 V
